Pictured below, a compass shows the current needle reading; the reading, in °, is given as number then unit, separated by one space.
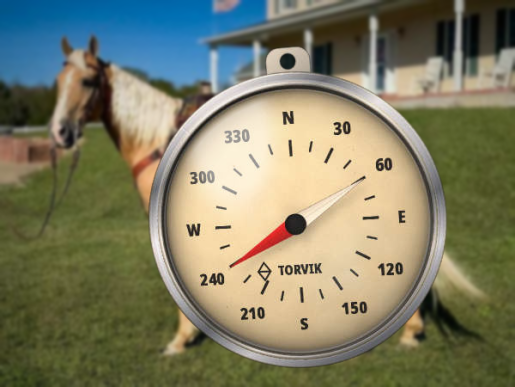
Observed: 240 °
